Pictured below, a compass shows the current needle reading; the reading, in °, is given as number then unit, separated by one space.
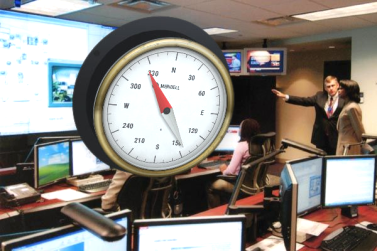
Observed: 325 °
